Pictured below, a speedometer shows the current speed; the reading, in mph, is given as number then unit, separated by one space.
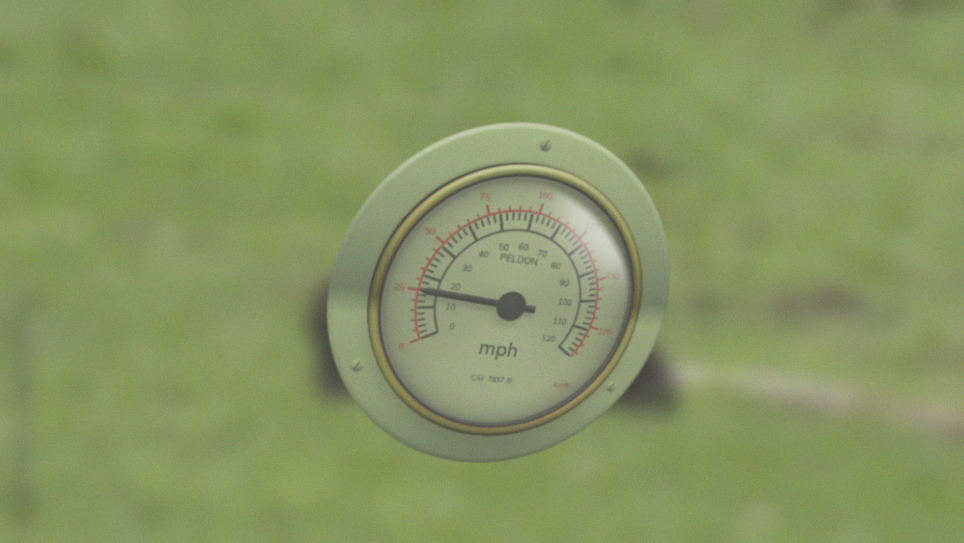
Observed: 16 mph
